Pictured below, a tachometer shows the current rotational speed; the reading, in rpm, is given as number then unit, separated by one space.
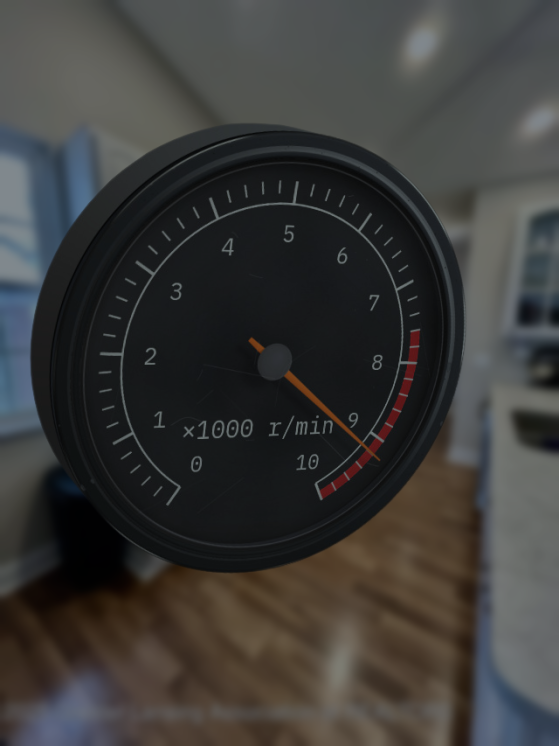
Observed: 9200 rpm
